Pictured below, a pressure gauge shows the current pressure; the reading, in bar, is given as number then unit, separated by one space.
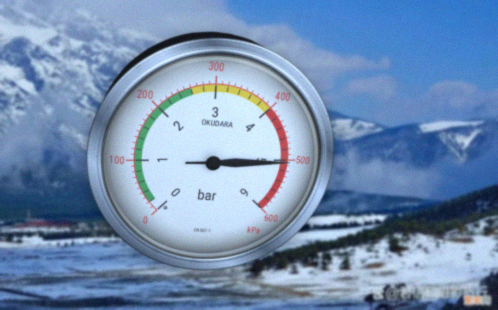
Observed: 5 bar
